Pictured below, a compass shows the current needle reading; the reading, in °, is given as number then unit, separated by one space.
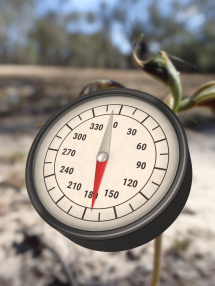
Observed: 172.5 °
